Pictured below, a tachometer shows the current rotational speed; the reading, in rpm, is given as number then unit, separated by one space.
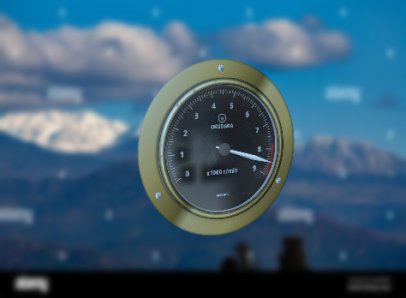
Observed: 8500 rpm
